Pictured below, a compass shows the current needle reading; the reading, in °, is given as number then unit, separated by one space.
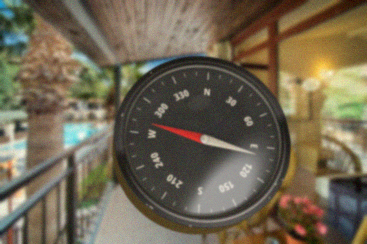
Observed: 280 °
